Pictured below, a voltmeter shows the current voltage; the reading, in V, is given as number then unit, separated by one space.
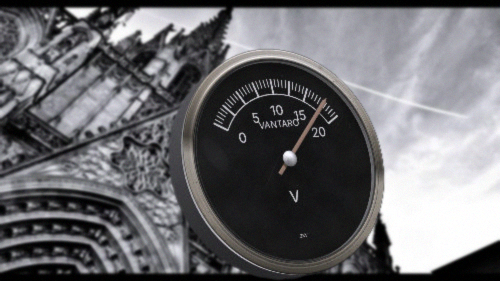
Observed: 17.5 V
